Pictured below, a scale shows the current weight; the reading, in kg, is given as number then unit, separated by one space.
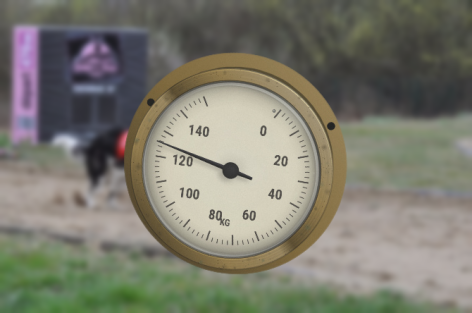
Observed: 126 kg
